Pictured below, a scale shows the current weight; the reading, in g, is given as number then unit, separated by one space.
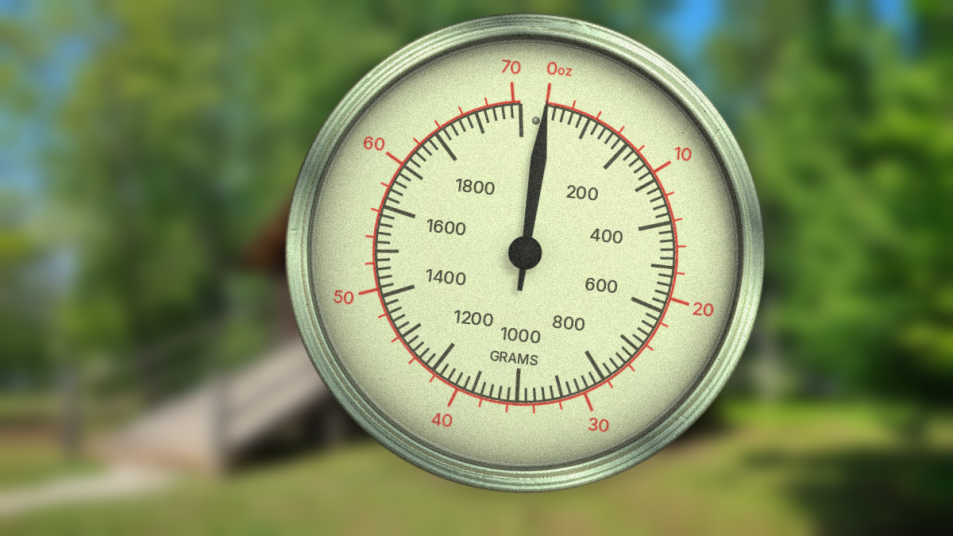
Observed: 0 g
